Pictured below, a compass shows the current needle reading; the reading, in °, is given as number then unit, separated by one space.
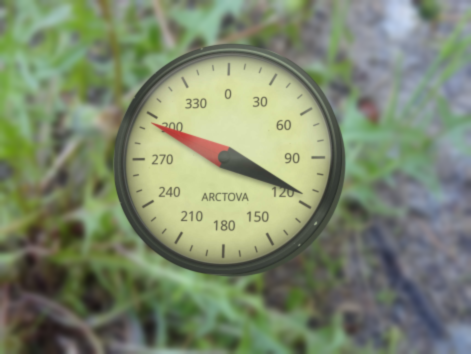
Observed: 295 °
